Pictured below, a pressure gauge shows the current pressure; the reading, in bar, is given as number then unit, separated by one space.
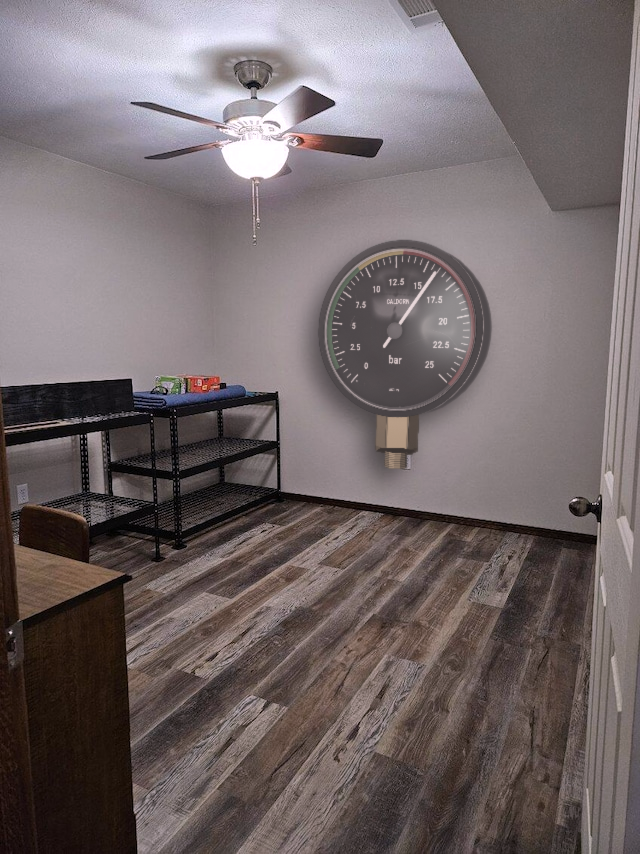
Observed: 16 bar
